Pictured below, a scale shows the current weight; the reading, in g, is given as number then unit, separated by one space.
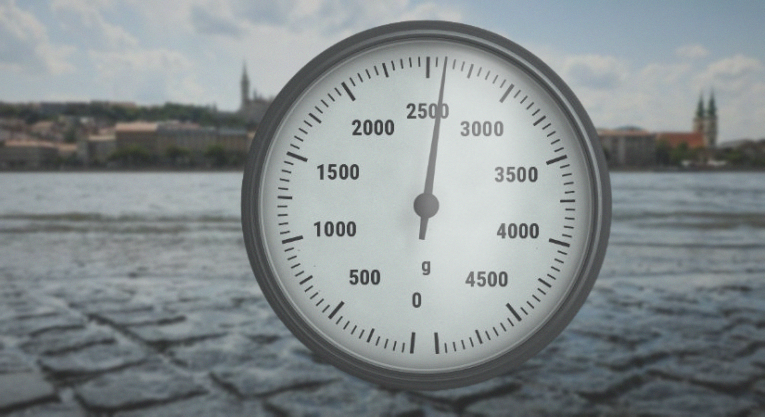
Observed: 2600 g
